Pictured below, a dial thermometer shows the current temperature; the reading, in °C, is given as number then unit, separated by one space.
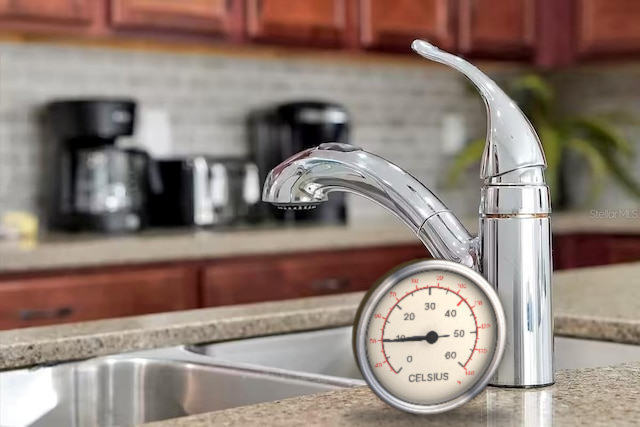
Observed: 10 °C
